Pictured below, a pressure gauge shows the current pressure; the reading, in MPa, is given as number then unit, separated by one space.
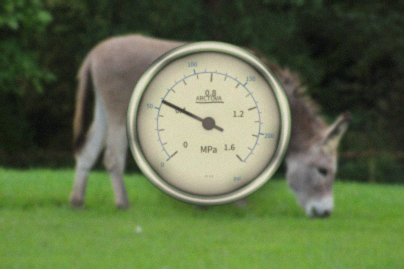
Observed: 0.4 MPa
